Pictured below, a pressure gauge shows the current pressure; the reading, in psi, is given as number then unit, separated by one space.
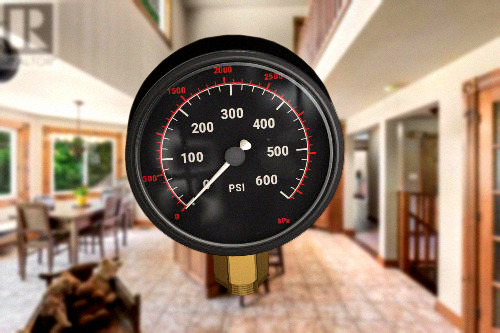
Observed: 0 psi
